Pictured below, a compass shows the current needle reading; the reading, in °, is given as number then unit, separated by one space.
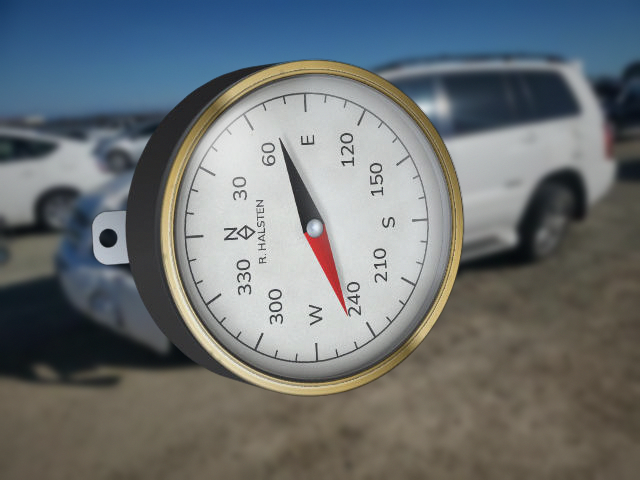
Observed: 250 °
